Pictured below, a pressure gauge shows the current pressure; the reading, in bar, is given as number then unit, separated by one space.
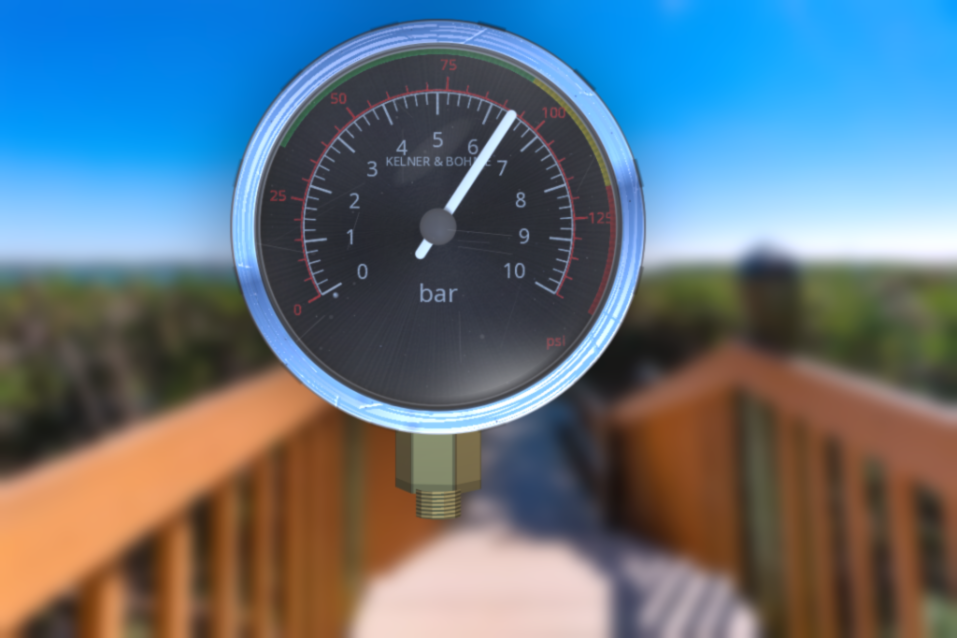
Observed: 6.4 bar
